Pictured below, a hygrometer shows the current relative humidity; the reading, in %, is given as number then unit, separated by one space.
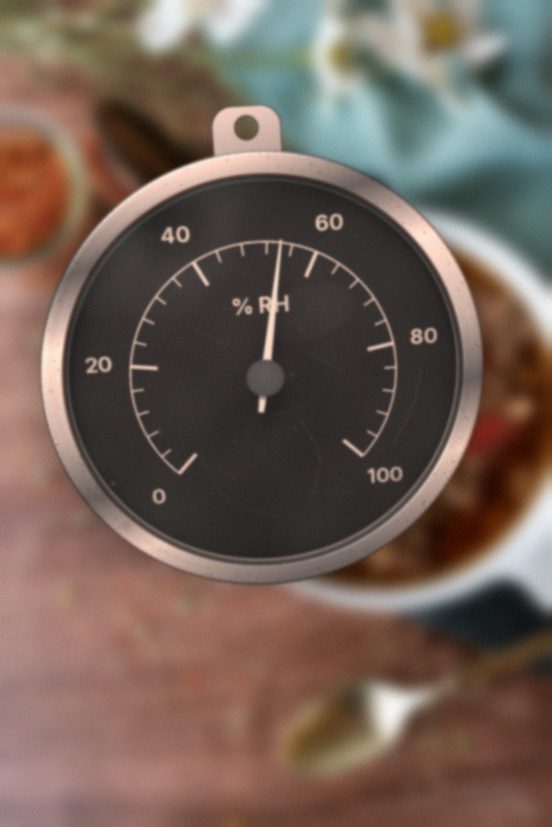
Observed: 54 %
